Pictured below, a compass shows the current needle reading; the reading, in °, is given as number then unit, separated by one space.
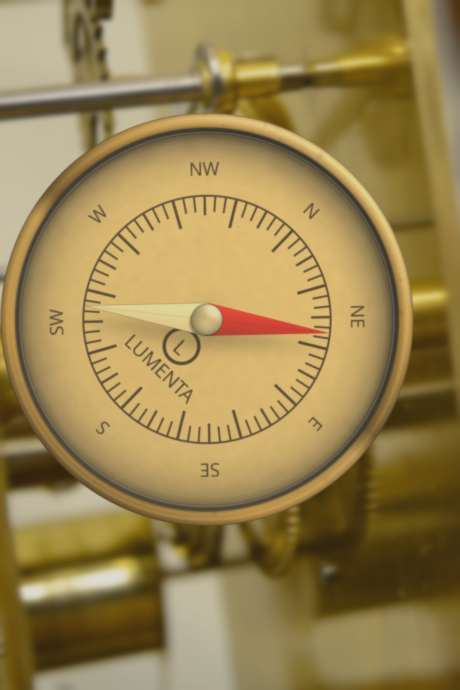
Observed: 52.5 °
